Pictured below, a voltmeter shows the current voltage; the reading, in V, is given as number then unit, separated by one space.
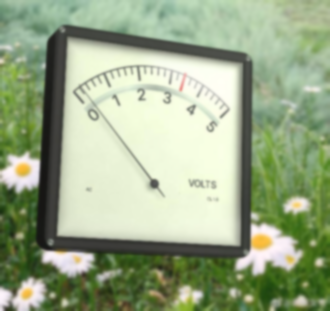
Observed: 0.2 V
